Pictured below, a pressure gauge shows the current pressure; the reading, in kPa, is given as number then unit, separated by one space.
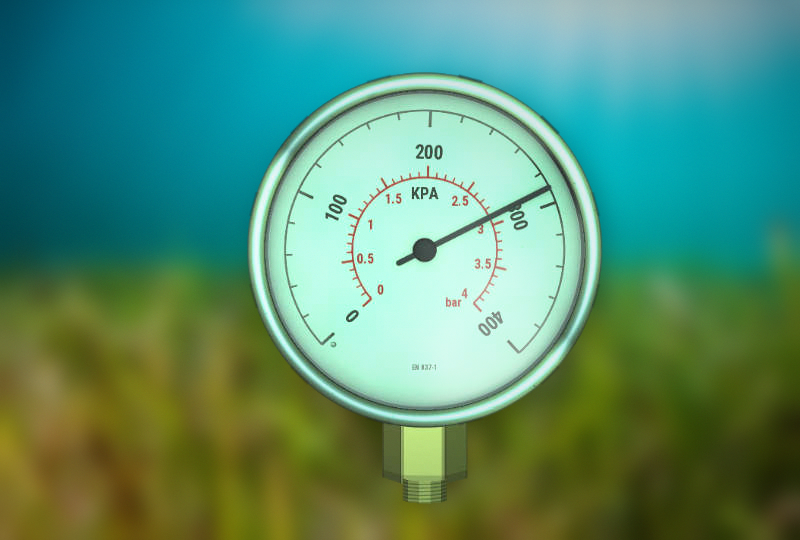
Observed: 290 kPa
